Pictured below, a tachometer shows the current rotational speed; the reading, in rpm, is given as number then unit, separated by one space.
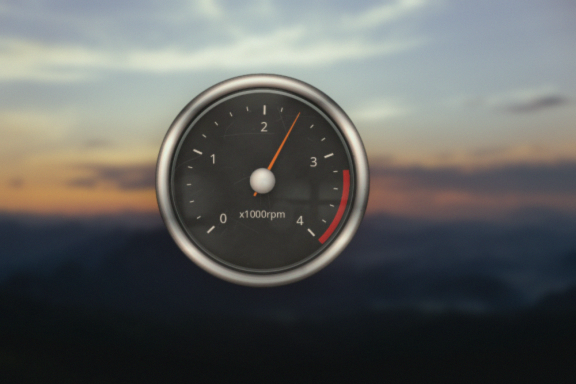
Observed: 2400 rpm
